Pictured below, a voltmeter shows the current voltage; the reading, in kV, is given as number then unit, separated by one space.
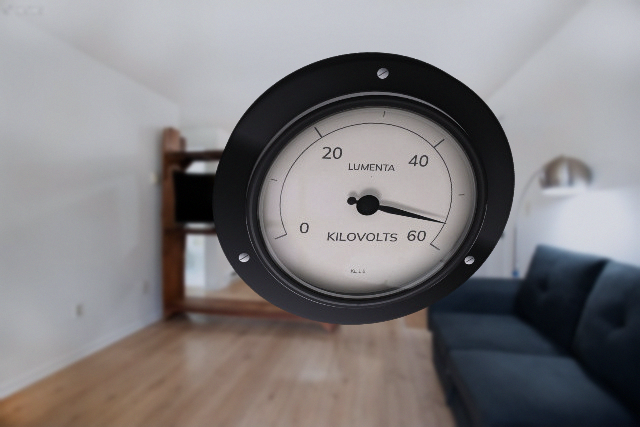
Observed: 55 kV
